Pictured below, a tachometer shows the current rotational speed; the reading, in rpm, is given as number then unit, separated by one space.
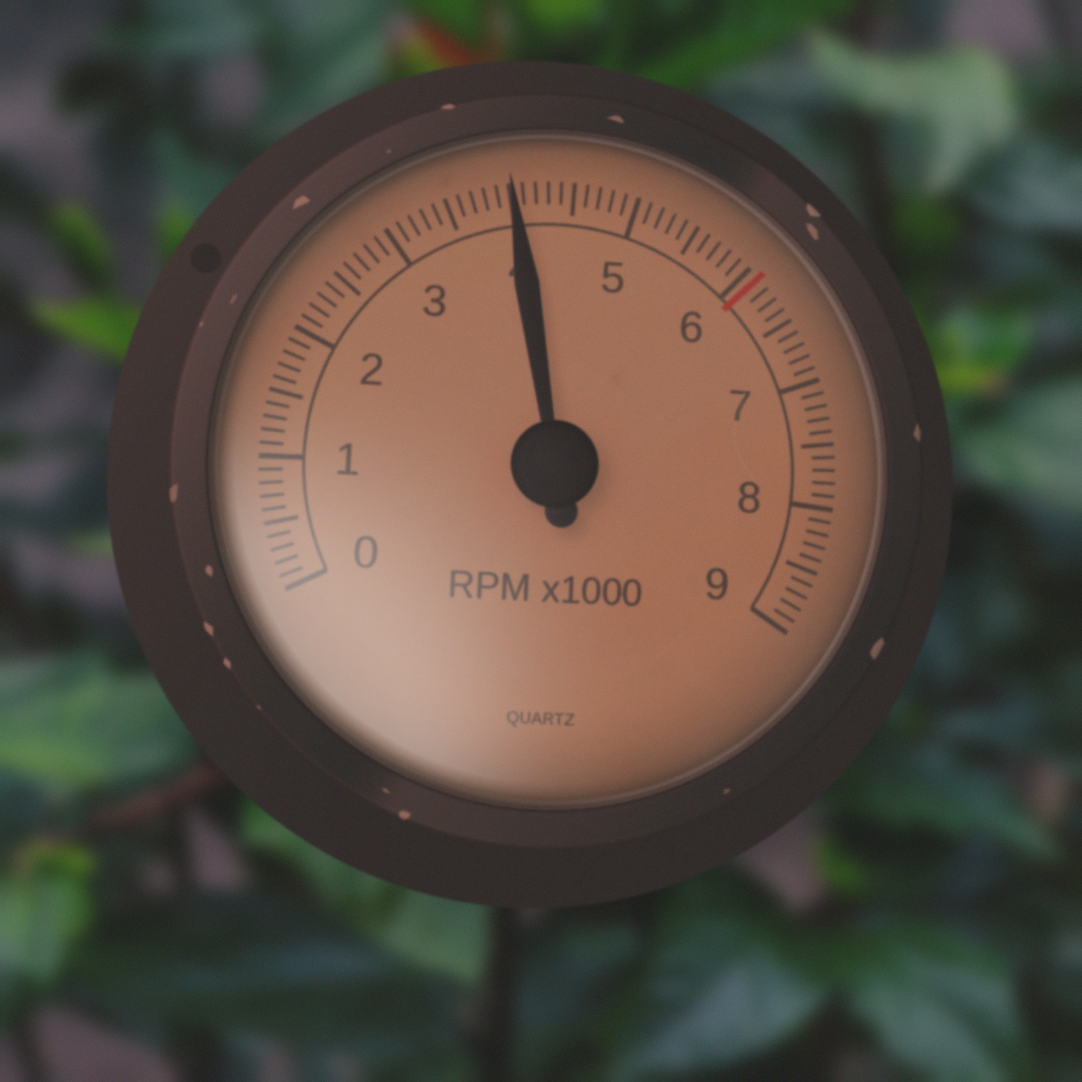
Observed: 4000 rpm
